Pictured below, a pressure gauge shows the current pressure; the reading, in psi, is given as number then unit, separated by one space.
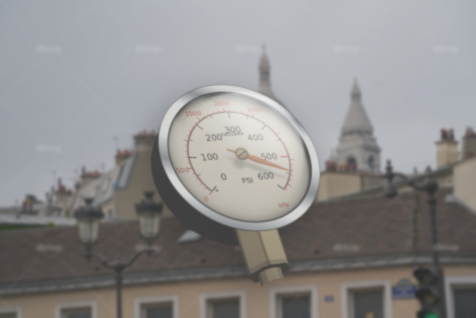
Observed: 550 psi
